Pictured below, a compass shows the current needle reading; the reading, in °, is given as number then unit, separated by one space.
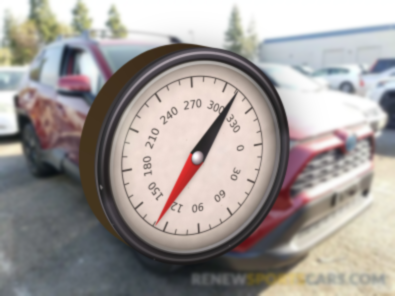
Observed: 130 °
